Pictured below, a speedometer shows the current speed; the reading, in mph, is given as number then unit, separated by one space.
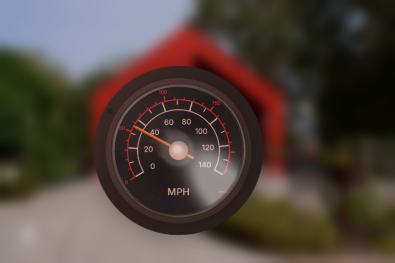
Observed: 35 mph
